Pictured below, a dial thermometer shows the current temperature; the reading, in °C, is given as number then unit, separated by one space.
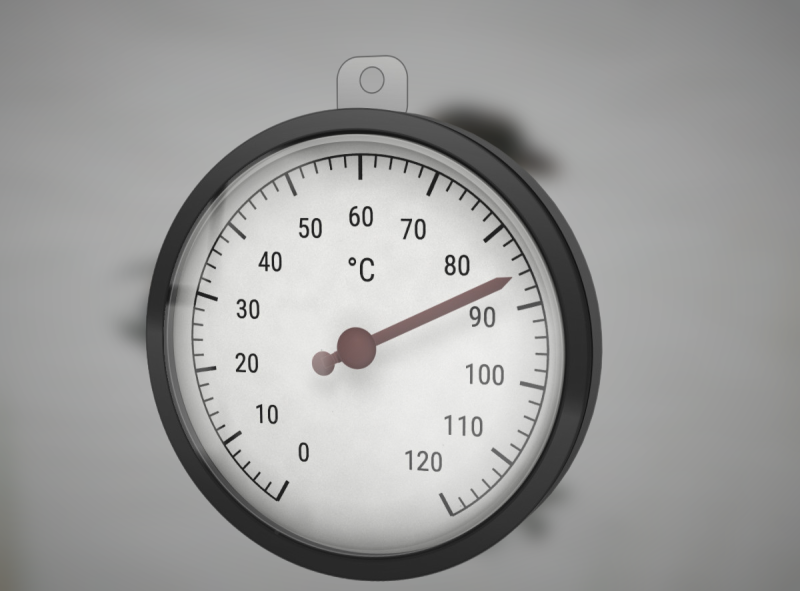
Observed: 86 °C
